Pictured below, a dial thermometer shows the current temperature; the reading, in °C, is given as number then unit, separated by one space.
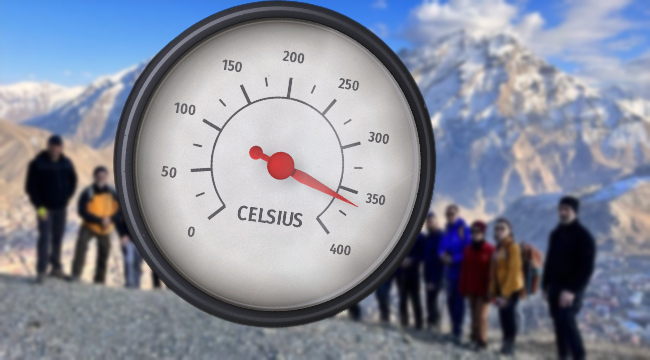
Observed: 362.5 °C
